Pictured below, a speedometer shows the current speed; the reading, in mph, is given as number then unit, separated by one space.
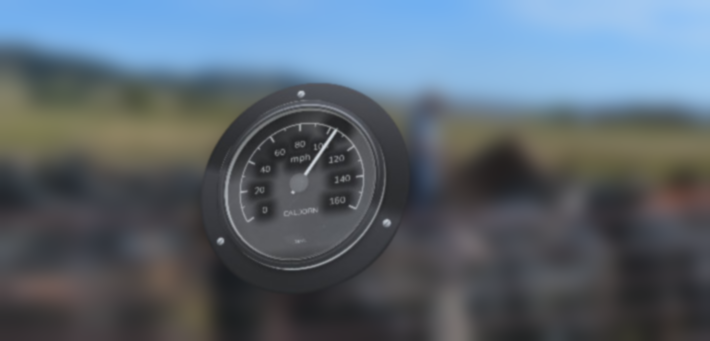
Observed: 105 mph
